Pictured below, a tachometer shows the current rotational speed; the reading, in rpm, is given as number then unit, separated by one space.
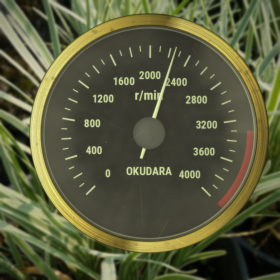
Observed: 2250 rpm
